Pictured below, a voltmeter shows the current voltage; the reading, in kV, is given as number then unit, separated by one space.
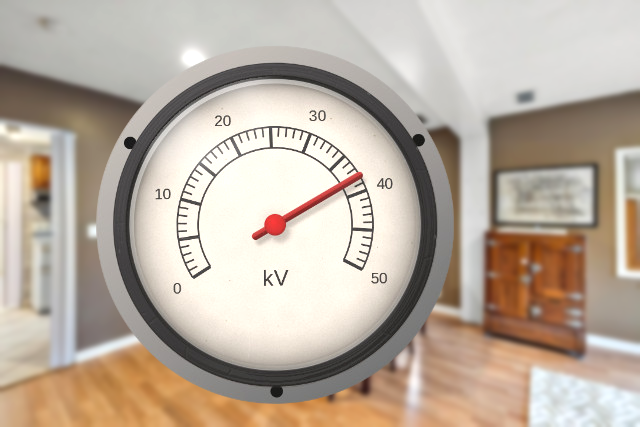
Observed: 38 kV
